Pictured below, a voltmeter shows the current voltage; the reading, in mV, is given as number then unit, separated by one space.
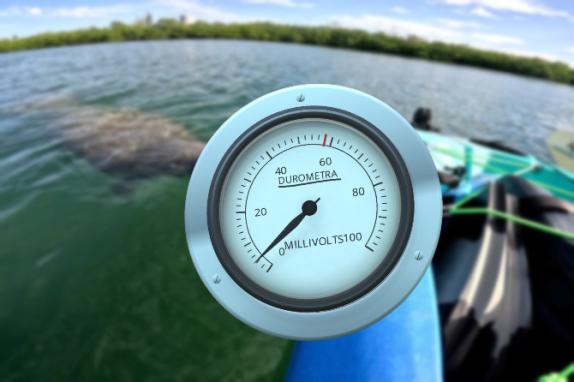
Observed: 4 mV
